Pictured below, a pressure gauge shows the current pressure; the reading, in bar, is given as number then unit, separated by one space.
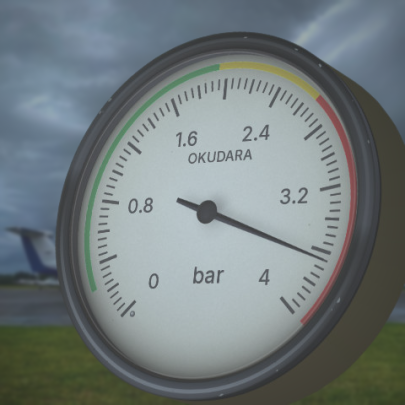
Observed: 3.65 bar
